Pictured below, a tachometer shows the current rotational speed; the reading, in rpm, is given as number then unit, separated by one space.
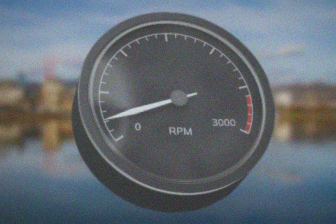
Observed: 200 rpm
